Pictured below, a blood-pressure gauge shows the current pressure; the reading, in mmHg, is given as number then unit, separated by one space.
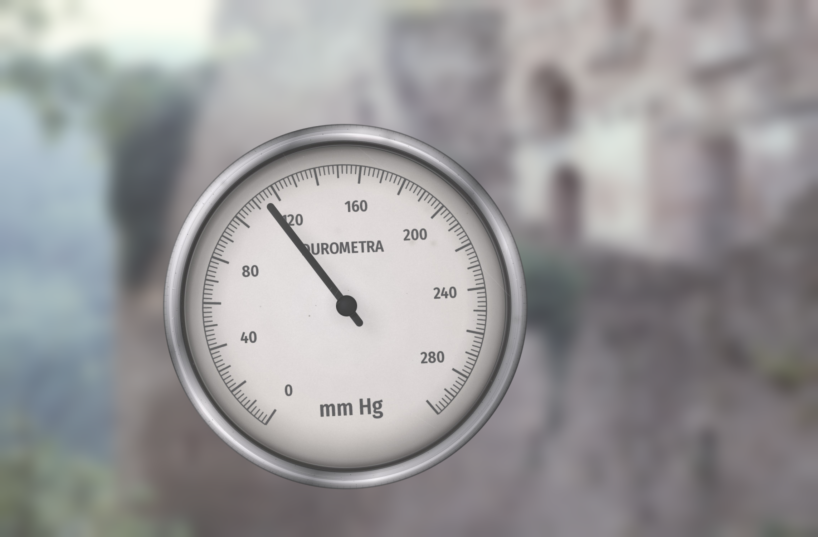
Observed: 114 mmHg
